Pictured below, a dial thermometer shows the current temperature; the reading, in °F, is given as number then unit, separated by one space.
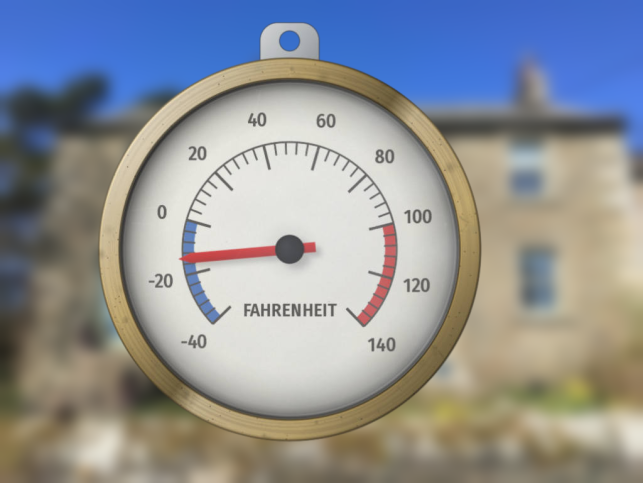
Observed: -14 °F
